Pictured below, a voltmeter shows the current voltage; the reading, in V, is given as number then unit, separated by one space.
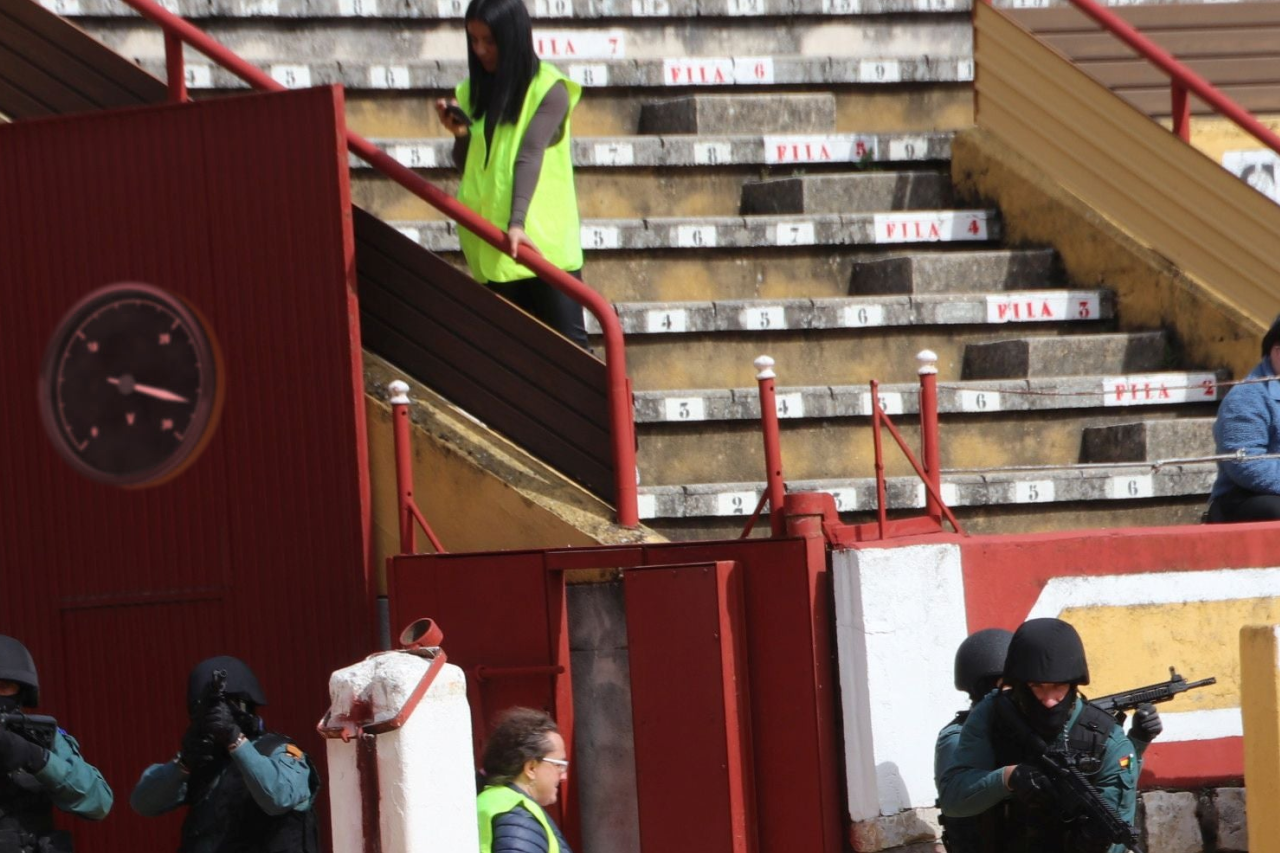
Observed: 27 V
